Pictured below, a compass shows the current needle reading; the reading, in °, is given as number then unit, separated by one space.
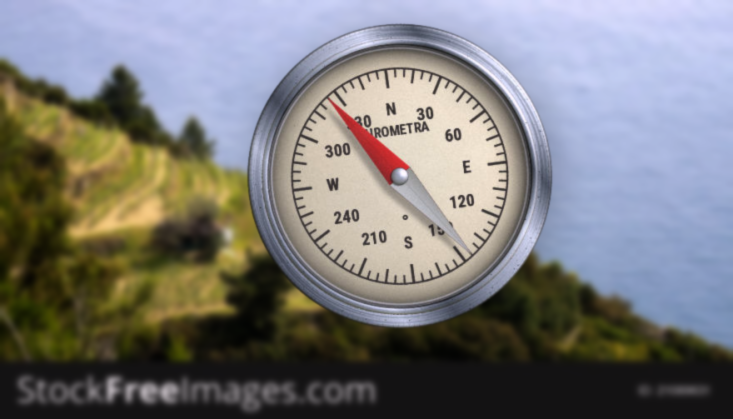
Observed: 325 °
